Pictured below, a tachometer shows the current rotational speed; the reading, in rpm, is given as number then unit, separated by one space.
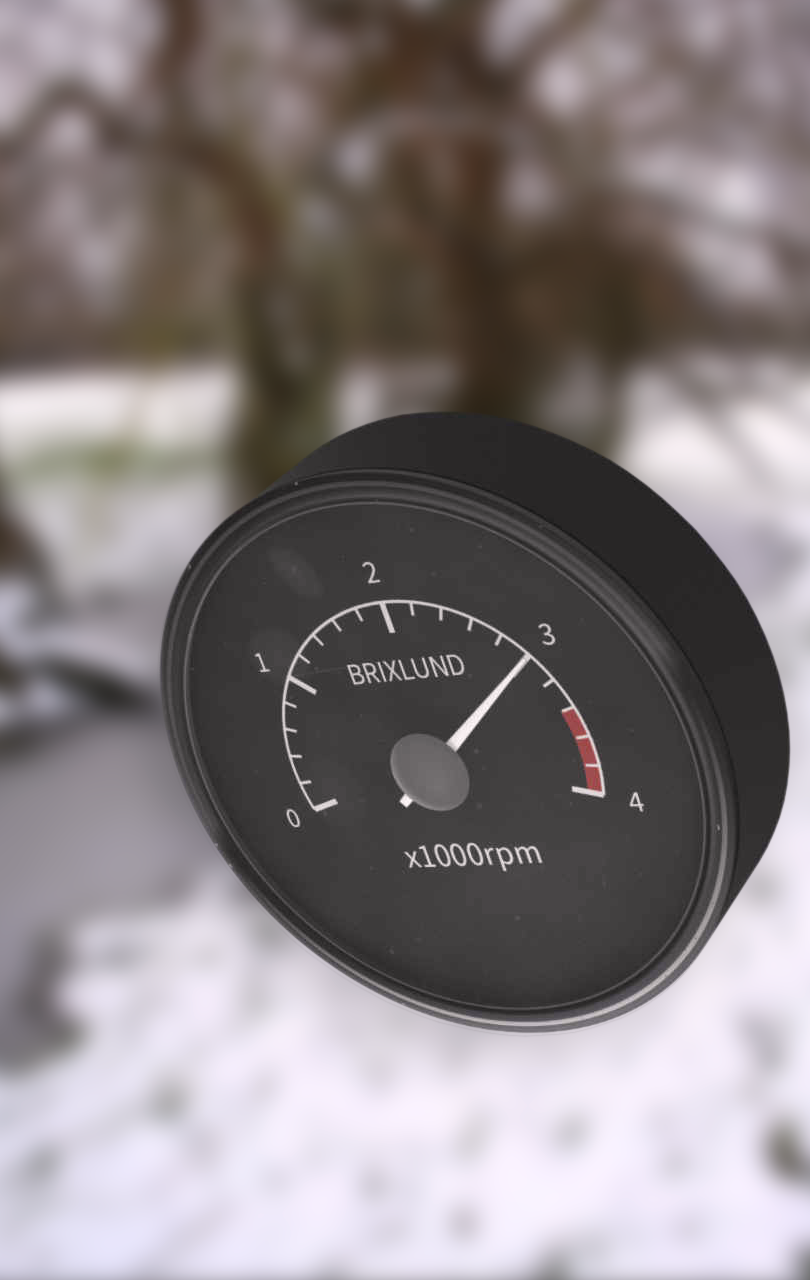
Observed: 3000 rpm
